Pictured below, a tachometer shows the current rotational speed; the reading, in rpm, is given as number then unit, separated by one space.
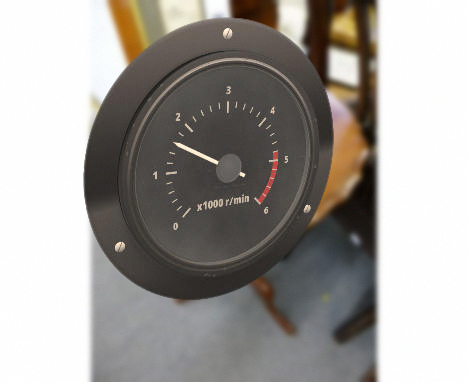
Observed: 1600 rpm
